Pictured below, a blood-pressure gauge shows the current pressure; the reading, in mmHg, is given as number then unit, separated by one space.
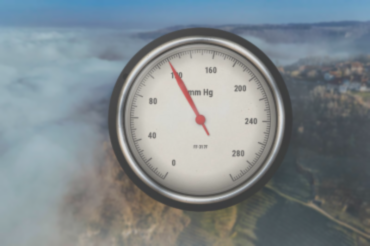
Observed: 120 mmHg
